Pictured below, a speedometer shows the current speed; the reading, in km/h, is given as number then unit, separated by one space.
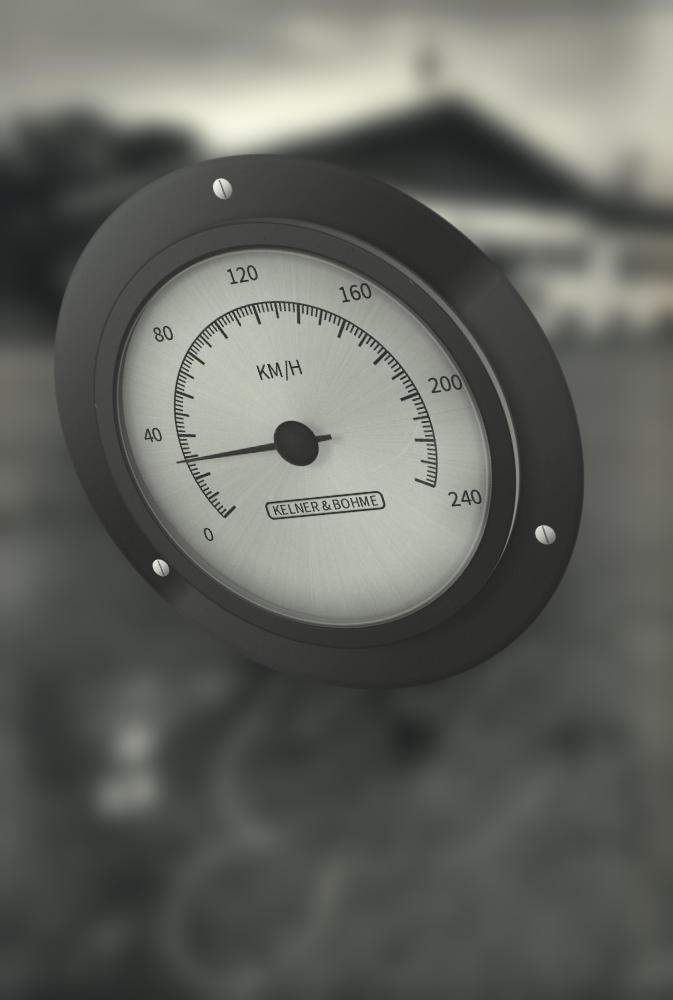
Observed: 30 km/h
